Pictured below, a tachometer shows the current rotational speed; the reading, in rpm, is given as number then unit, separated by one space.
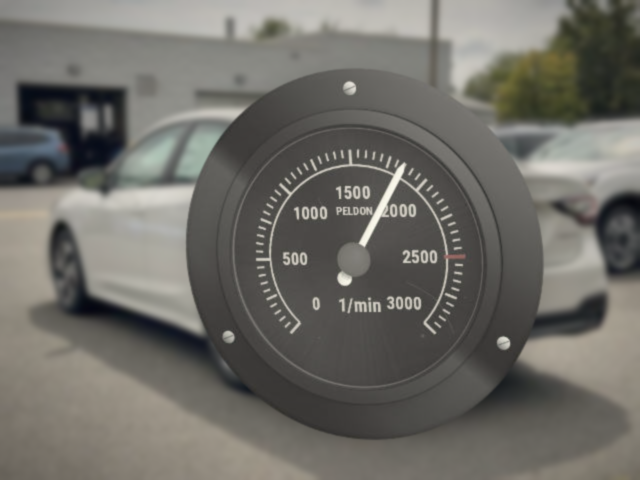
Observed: 1850 rpm
